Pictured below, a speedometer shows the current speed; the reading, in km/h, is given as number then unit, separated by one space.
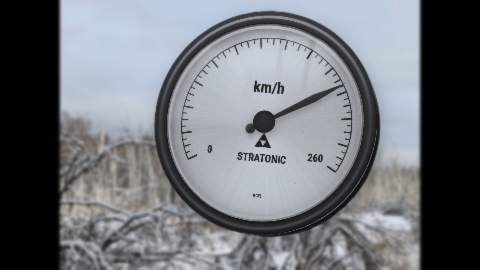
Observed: 195 km/h
